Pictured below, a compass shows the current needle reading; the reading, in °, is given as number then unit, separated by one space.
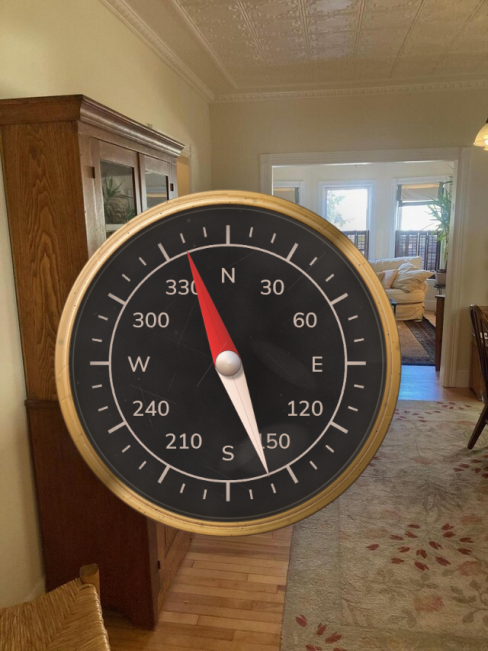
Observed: 340 °
